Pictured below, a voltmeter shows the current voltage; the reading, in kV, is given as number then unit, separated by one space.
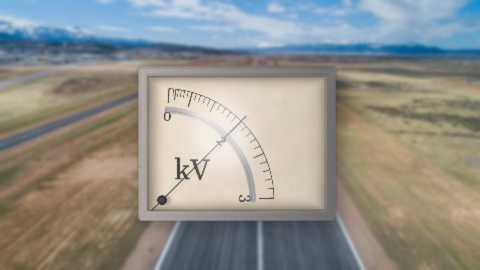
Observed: 2 kV
